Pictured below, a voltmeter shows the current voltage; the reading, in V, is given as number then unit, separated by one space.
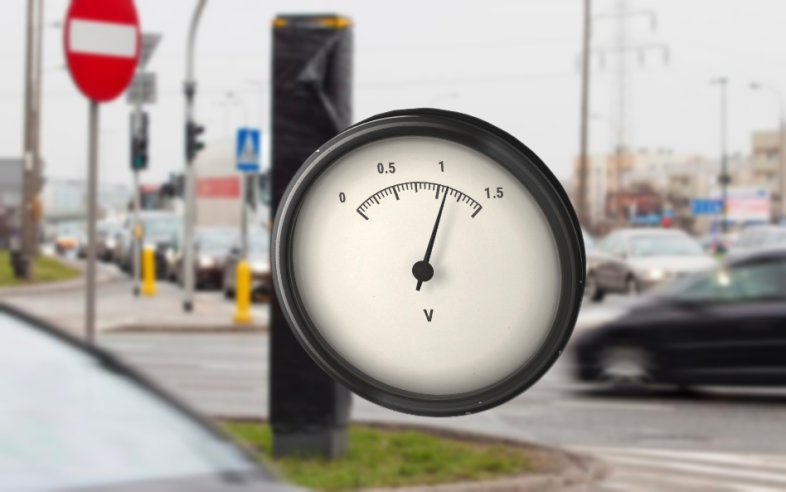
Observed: 1.1 V
